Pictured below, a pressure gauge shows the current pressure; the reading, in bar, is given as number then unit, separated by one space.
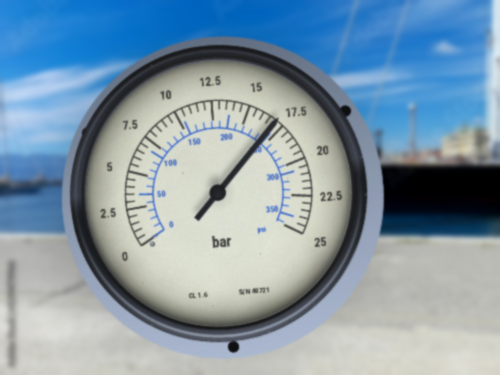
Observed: 17 bar
